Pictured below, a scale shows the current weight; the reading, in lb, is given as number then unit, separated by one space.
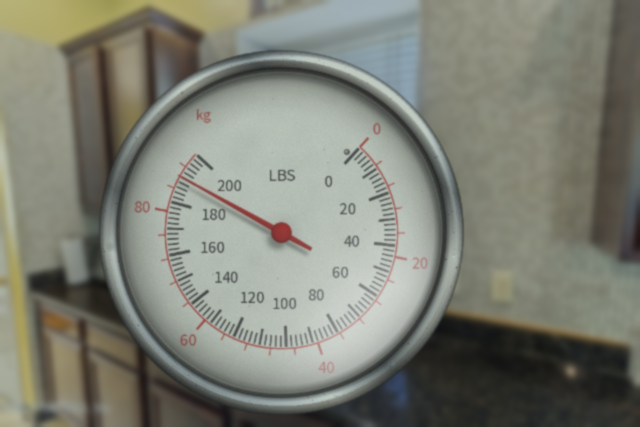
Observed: 190 lb
